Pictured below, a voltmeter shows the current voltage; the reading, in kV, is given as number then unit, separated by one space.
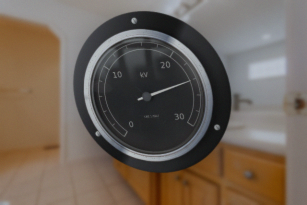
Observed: 24 kV
